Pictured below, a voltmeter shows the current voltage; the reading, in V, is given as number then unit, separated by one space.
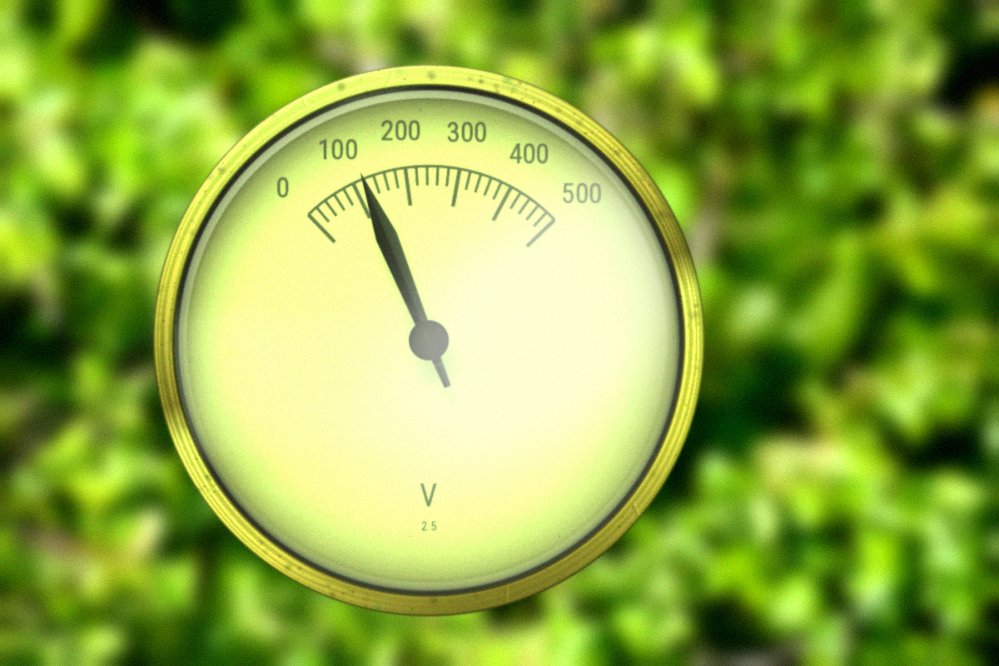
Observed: 120 V
